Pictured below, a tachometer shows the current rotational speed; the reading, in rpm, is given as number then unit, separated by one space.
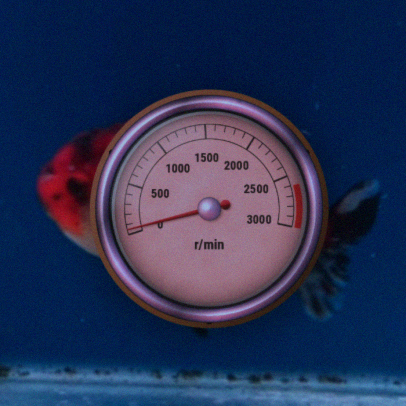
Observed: 50 rpm
